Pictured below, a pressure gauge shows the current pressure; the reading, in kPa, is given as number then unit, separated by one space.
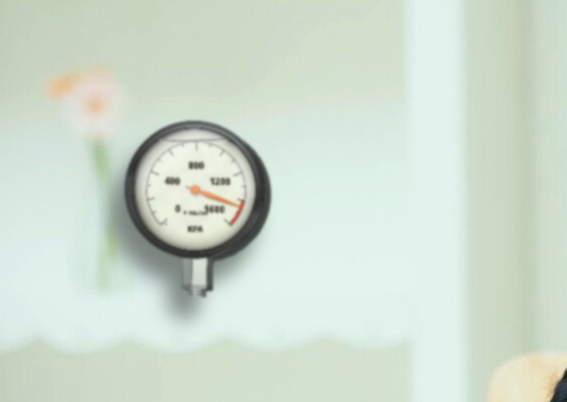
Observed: 1450 kPa
